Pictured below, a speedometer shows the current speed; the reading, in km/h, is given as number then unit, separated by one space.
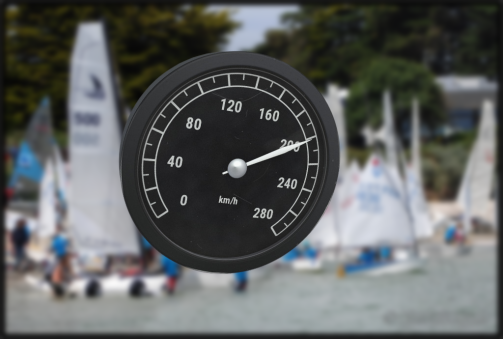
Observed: 200 km/h
